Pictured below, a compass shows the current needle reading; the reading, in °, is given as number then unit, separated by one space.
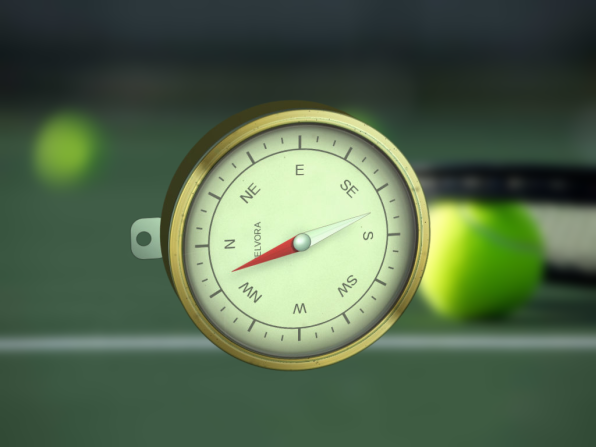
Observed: 340 °
